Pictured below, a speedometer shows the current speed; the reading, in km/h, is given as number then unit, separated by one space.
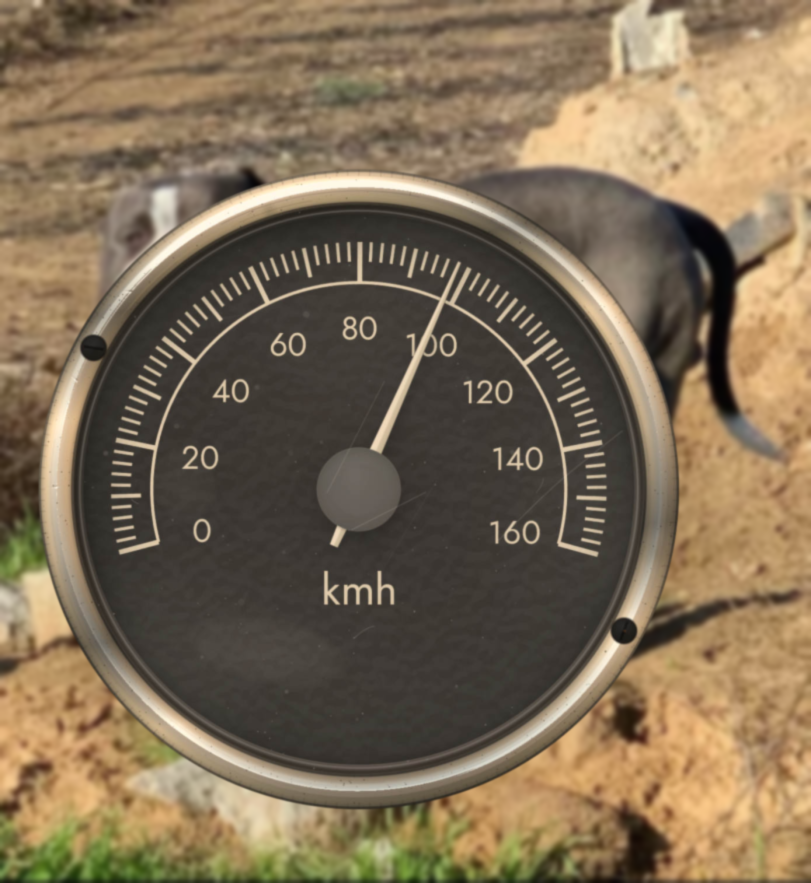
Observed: 98 km/h
